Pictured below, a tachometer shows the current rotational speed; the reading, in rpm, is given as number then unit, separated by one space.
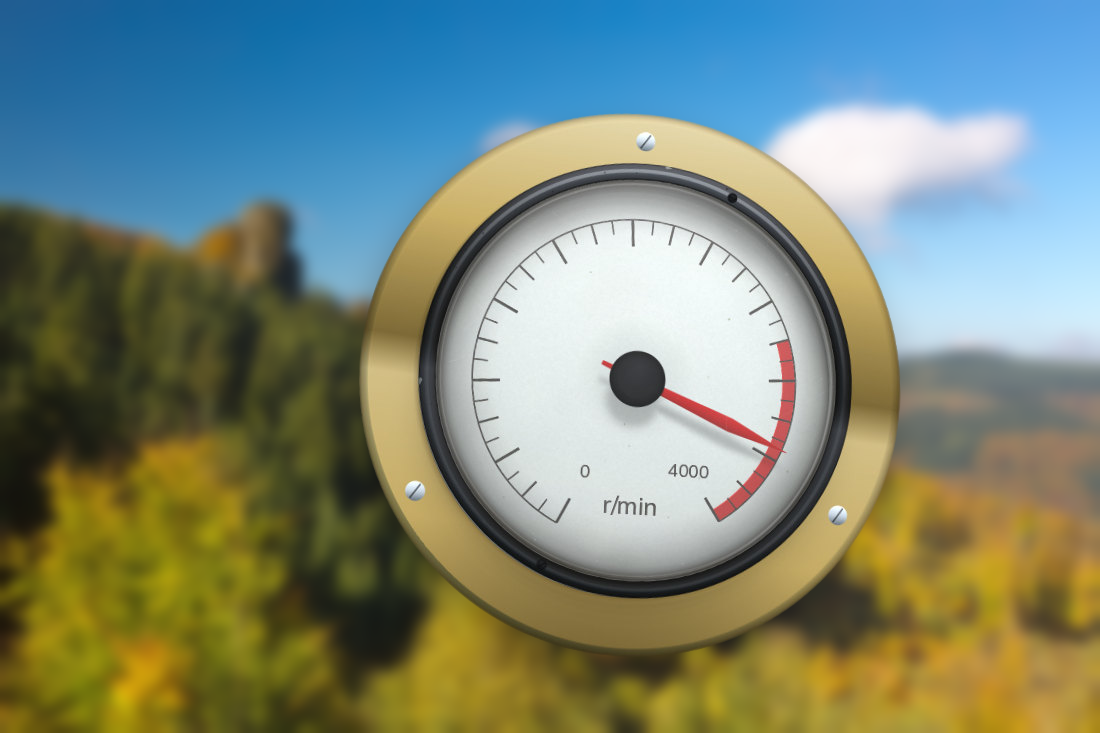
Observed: 3550 rpm
